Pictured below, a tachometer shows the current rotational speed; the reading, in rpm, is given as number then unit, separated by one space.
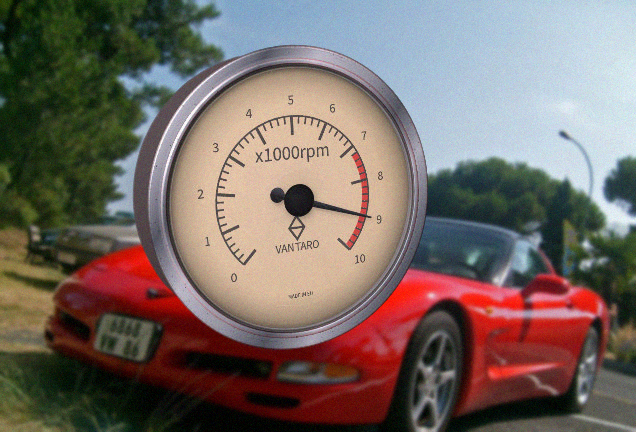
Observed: 9000 rpm
